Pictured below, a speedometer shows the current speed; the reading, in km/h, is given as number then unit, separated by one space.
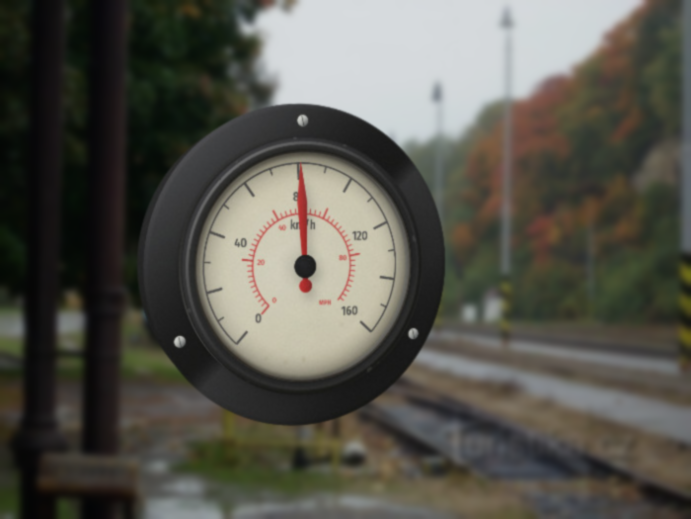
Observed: 80 km/h
